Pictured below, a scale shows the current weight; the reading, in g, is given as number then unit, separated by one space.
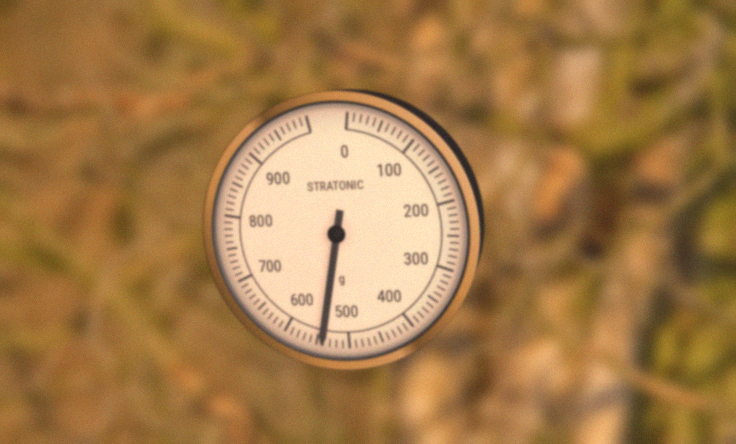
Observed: 540 g
